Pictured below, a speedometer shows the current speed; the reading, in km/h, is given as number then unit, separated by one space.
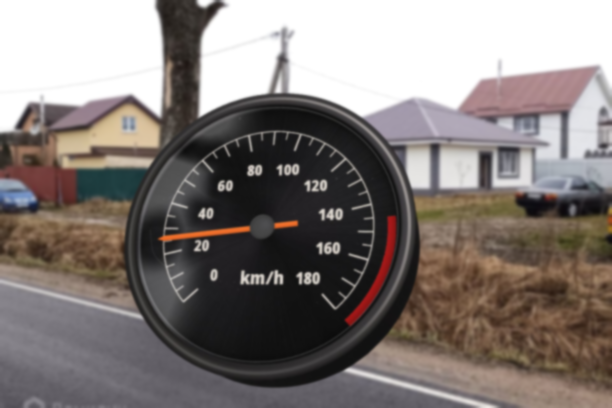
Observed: 25 km/h
